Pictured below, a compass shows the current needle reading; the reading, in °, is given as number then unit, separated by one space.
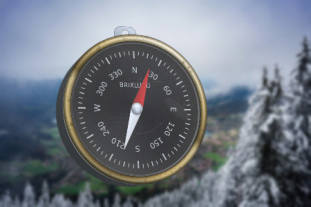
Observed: 20 °
